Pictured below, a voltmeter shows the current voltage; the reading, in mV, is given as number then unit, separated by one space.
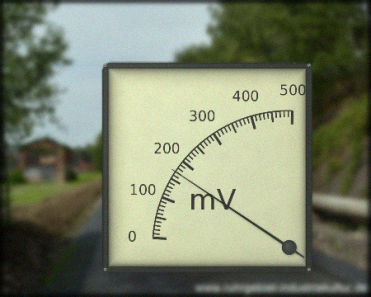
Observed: 170 mV
